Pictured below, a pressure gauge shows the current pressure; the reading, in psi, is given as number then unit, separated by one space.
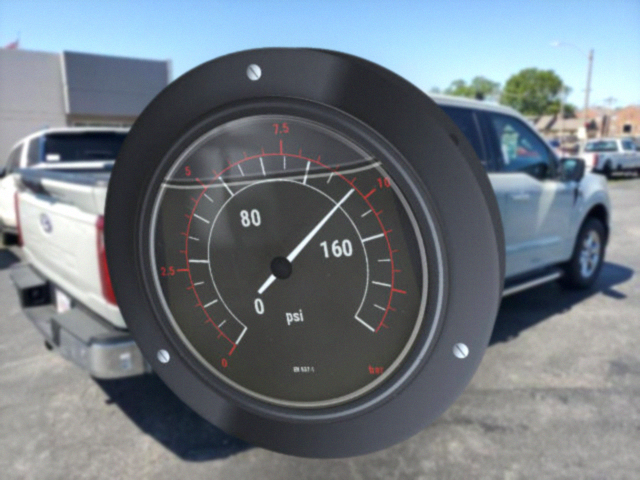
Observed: 140 psi
